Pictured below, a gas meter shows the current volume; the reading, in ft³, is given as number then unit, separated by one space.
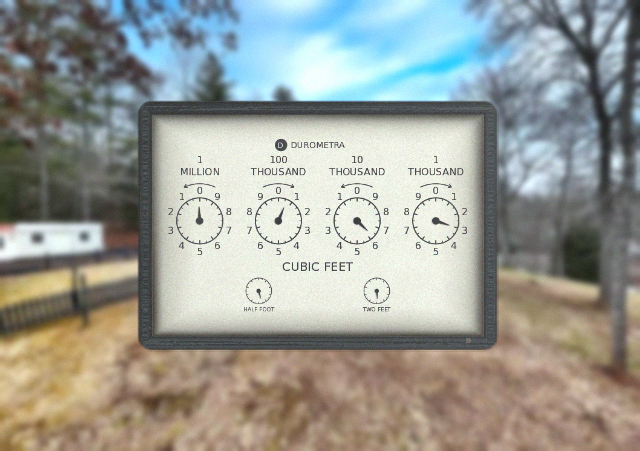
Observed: 6300 ft³
